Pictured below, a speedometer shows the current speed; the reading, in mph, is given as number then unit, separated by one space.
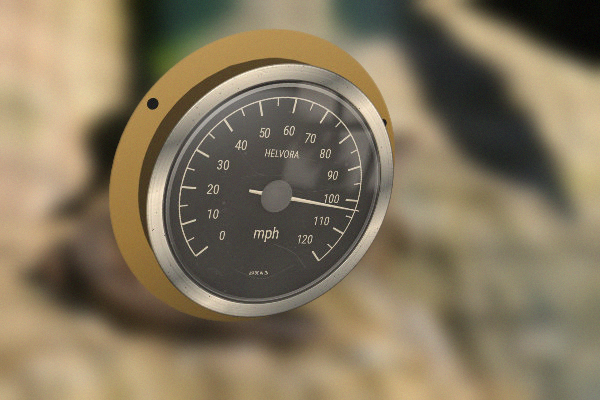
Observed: 102.5 mph
